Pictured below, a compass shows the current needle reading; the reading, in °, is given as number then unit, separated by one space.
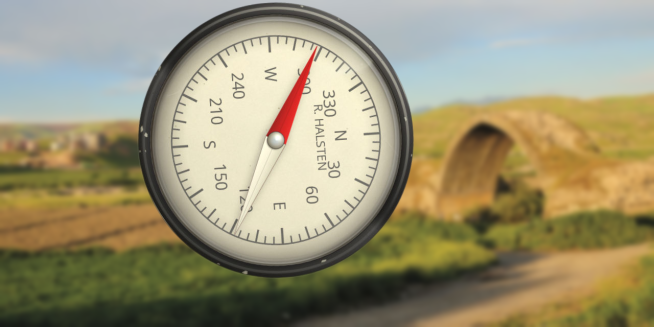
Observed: 297.5 °
